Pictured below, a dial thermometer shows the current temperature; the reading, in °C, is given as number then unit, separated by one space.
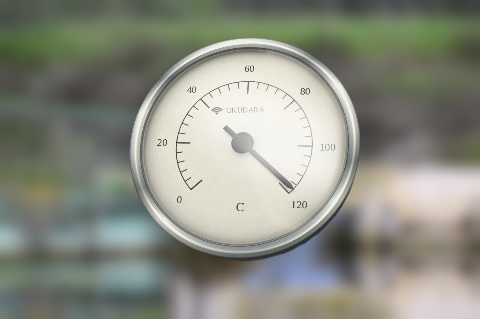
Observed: 118 °C
